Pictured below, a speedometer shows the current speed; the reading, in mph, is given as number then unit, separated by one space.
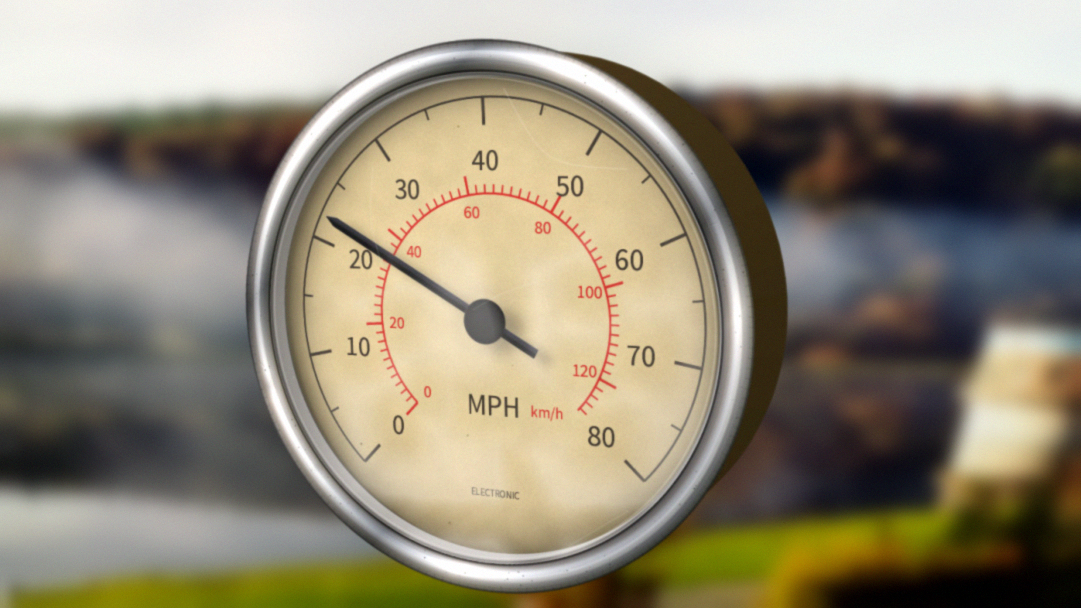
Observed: 22.5 mph
